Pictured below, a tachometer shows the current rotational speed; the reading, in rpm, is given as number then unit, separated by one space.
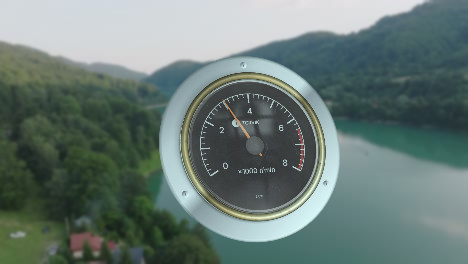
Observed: 3000 rpm
